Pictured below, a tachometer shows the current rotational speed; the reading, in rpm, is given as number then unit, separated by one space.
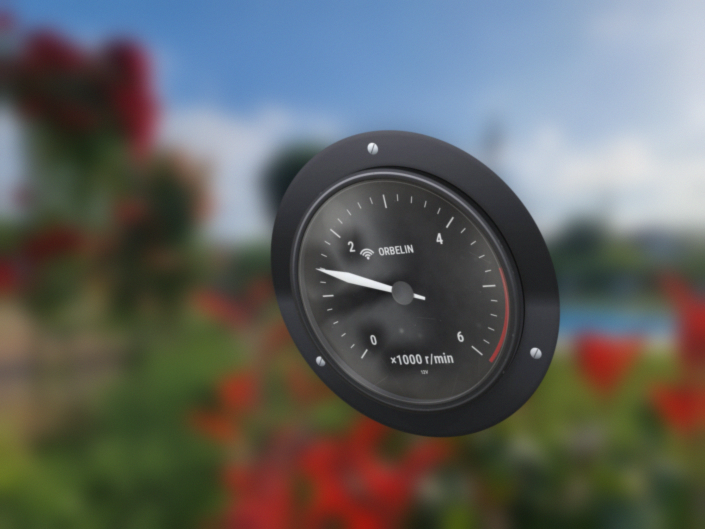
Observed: 1400 rpm
